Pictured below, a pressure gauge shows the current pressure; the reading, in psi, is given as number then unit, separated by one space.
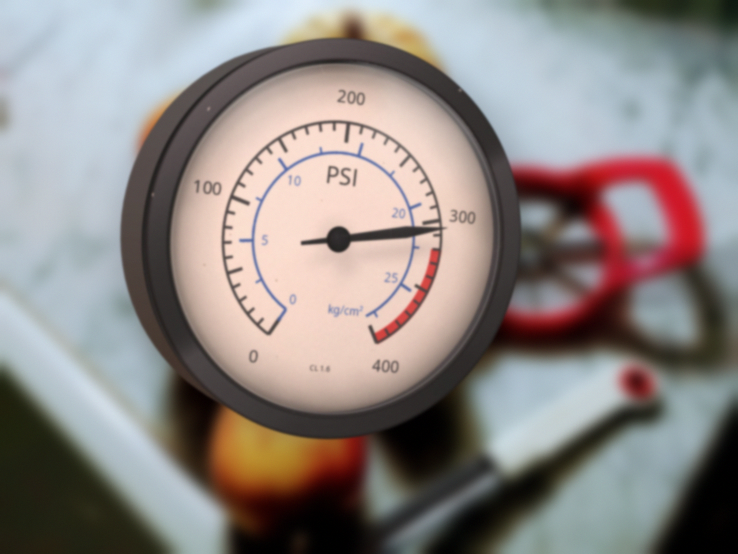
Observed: 305 psi
